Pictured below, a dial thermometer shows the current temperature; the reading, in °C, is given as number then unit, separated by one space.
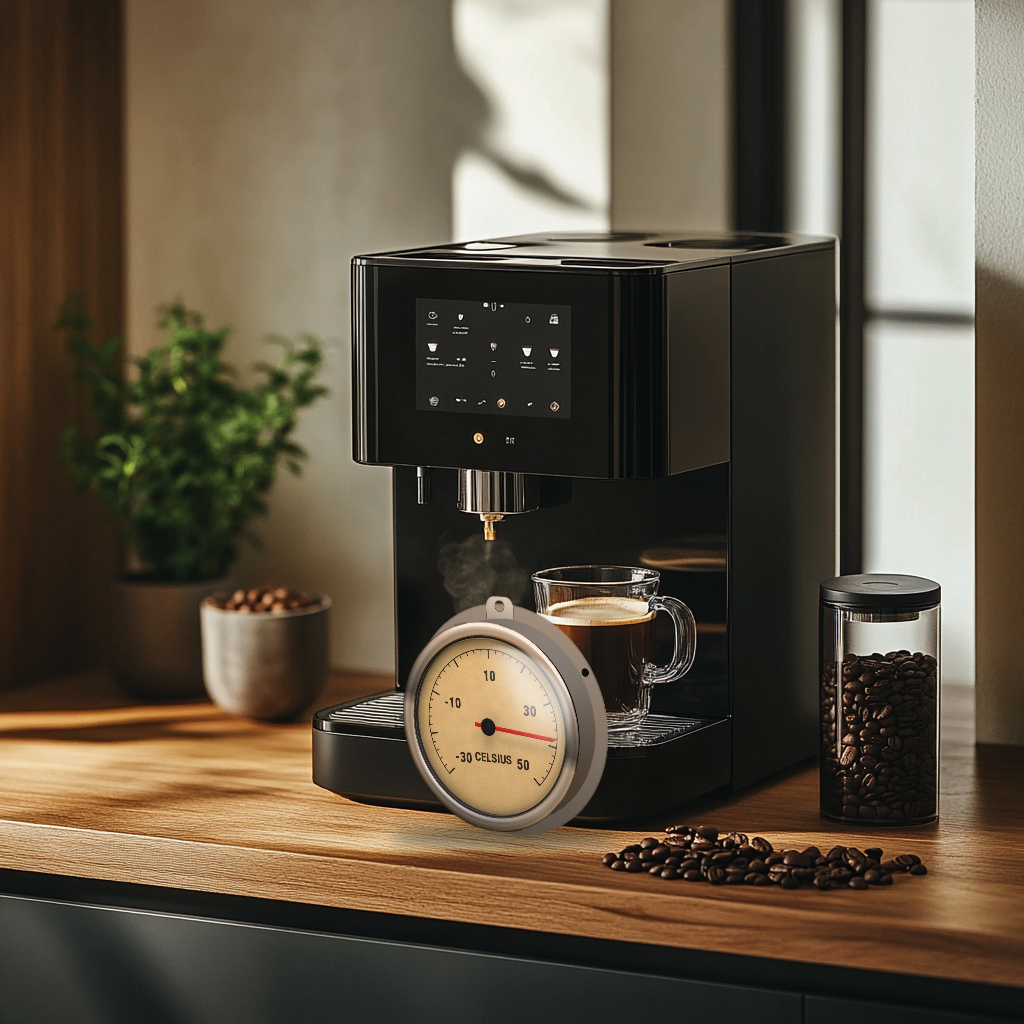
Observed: 38 °C
